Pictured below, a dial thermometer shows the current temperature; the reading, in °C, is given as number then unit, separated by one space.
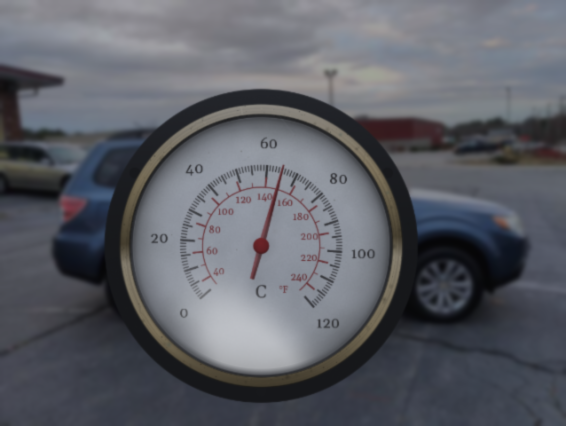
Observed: 65 °C
